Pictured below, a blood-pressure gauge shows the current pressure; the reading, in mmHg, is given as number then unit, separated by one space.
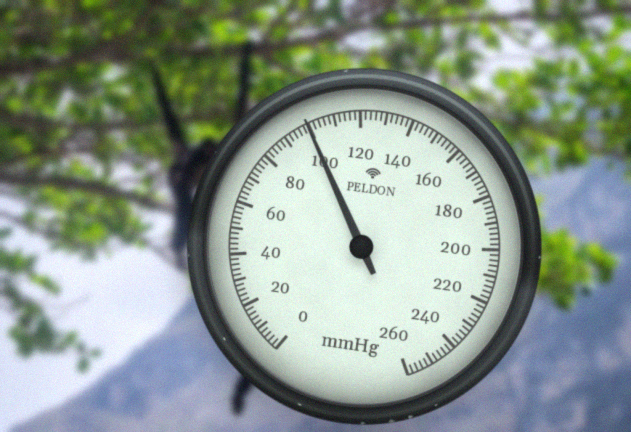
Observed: 100 mmHg
